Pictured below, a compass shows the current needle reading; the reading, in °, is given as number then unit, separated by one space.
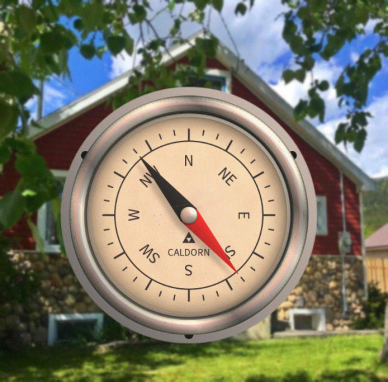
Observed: 140 °
